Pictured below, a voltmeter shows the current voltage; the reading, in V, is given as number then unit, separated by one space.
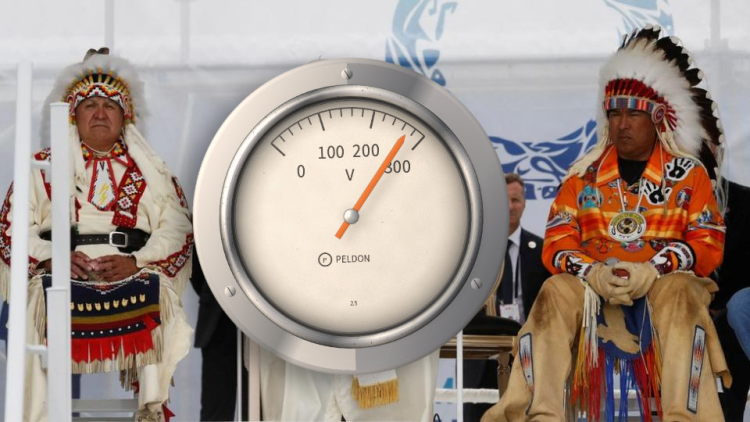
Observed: 270 V
